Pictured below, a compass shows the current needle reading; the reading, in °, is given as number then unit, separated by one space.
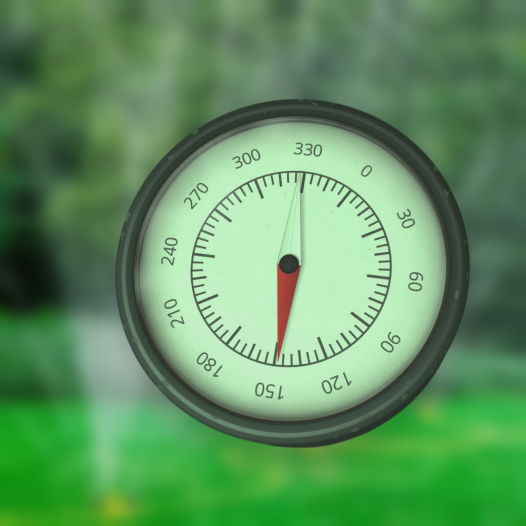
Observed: 147.5 °
